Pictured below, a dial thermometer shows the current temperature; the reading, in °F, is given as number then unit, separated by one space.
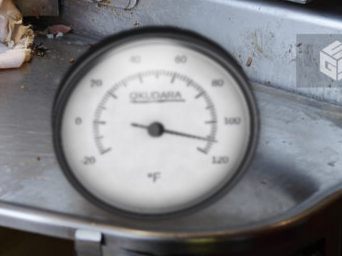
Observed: 110 °F
